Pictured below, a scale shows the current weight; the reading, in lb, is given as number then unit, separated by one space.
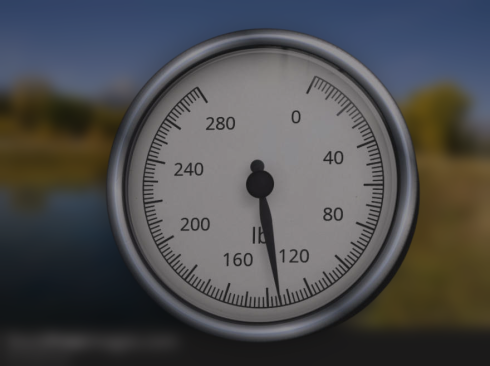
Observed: 134 lb
